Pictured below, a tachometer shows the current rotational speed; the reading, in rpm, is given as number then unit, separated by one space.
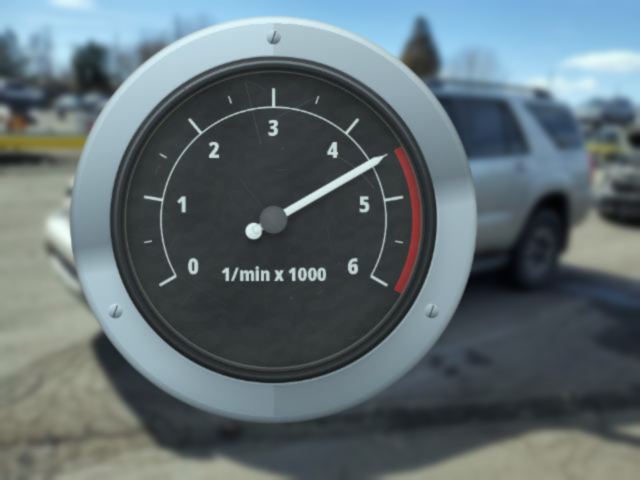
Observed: 4500 rpm
